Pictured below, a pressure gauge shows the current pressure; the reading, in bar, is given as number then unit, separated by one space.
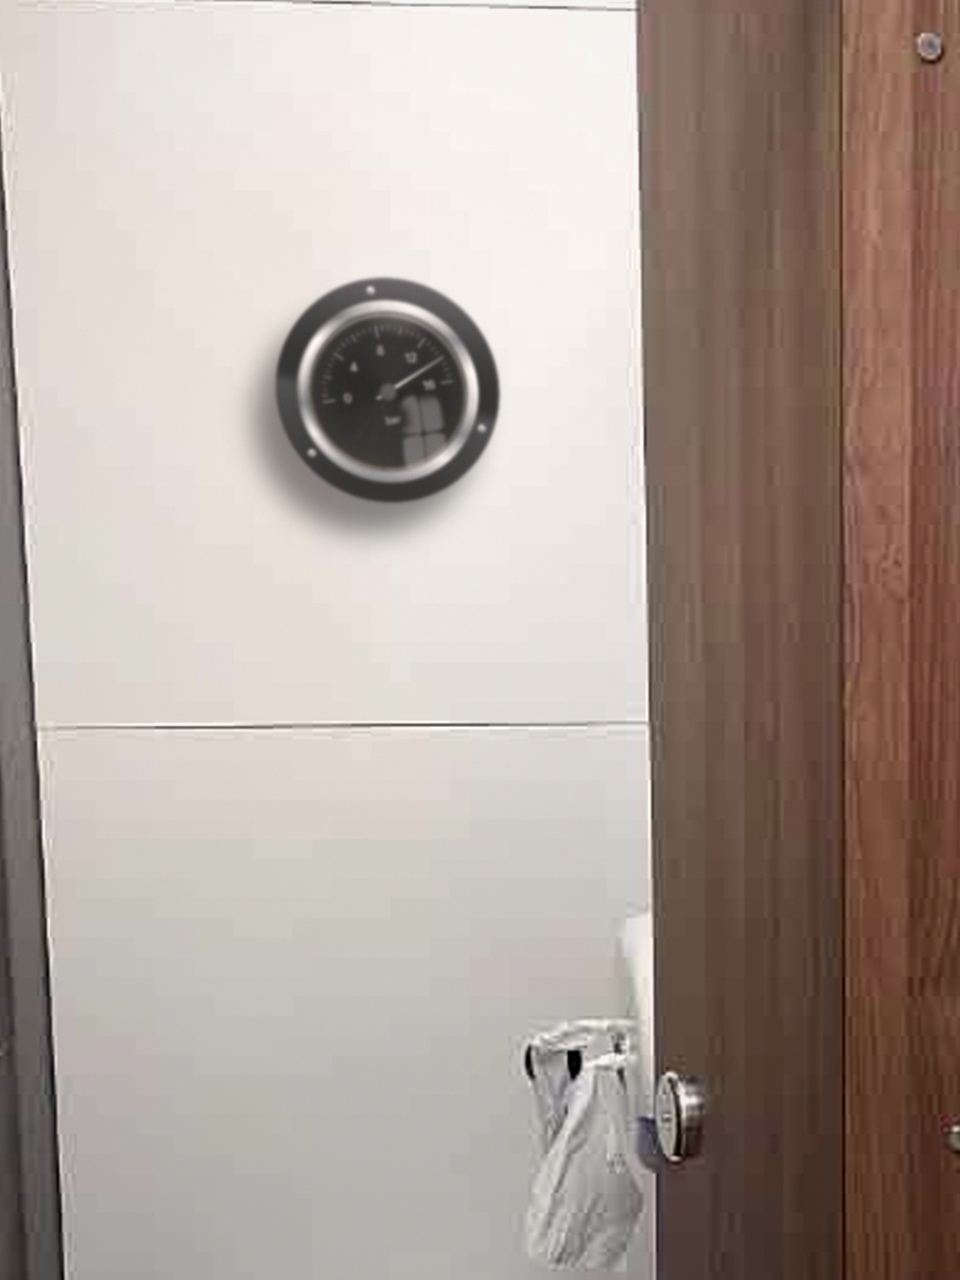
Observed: 14 bar
